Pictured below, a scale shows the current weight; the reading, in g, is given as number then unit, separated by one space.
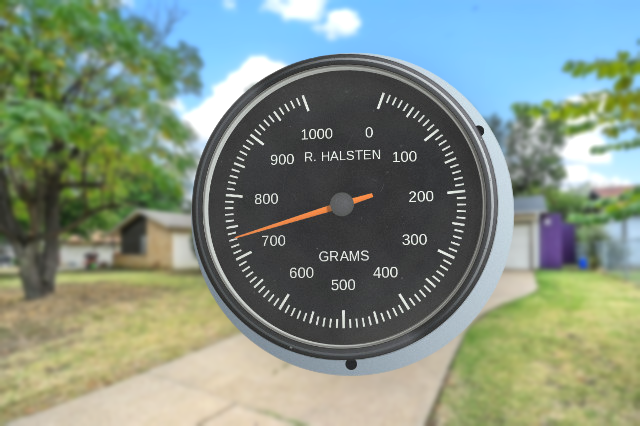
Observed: 730 g
